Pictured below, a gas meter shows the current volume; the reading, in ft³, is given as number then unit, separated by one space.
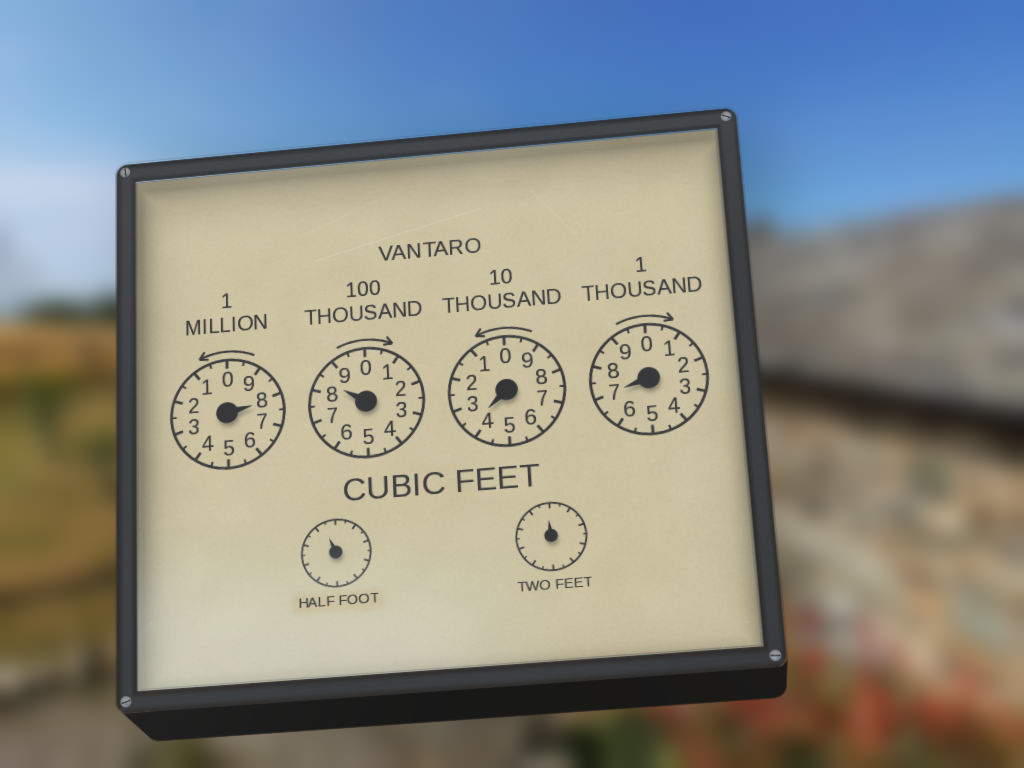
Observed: 783700 ft³
